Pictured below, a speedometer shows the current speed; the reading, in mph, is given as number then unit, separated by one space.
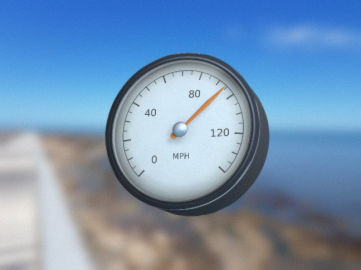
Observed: 95 mph
